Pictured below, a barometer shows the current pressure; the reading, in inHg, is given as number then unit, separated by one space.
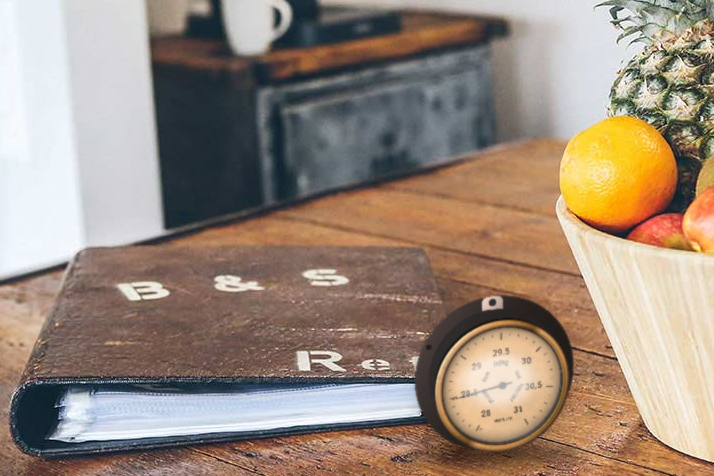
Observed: 28.5 inHg
